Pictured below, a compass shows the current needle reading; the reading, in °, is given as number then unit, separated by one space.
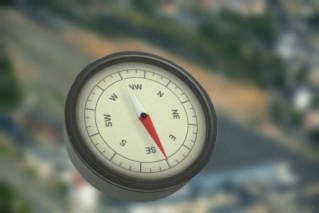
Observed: 120 °
